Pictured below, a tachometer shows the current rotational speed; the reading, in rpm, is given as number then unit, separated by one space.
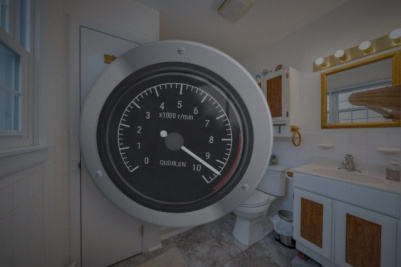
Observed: 9400 rpm
